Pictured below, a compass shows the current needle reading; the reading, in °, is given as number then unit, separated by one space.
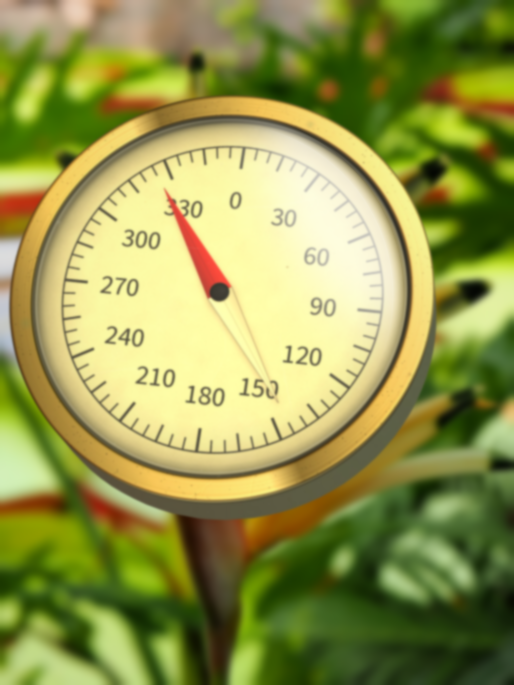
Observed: 325 °
